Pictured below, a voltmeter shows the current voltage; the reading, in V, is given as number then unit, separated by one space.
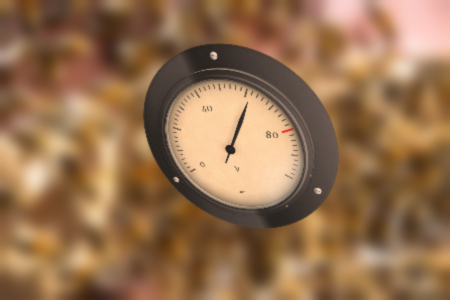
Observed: 62 V
